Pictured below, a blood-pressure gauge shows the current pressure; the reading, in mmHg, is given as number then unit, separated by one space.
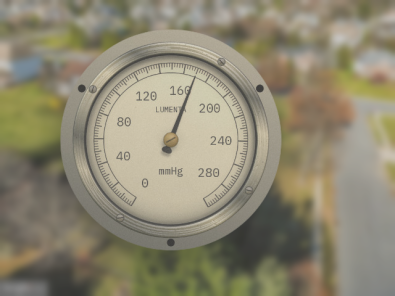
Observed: 170 mmHg
